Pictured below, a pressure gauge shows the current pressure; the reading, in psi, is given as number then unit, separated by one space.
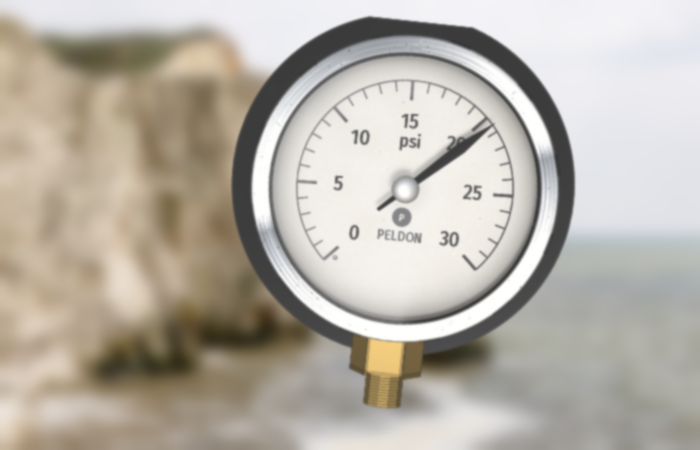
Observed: 20.5 psi
